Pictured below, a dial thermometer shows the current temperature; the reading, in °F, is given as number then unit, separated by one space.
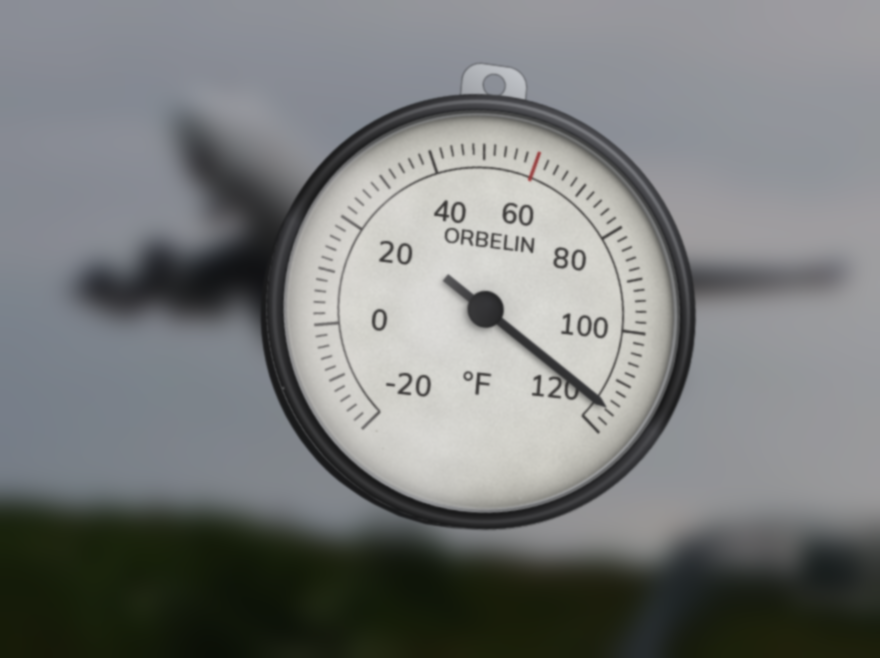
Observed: 116 °F
